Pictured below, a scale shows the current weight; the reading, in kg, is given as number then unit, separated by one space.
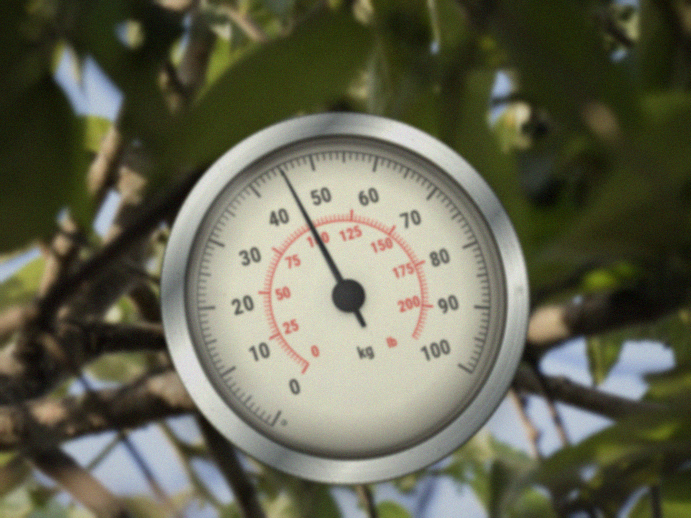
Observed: 45 kg
